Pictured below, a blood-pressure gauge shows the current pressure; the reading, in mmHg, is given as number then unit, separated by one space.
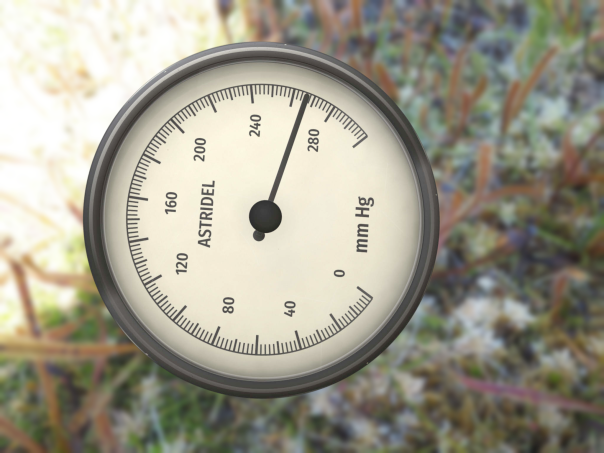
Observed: 266 mmHg
